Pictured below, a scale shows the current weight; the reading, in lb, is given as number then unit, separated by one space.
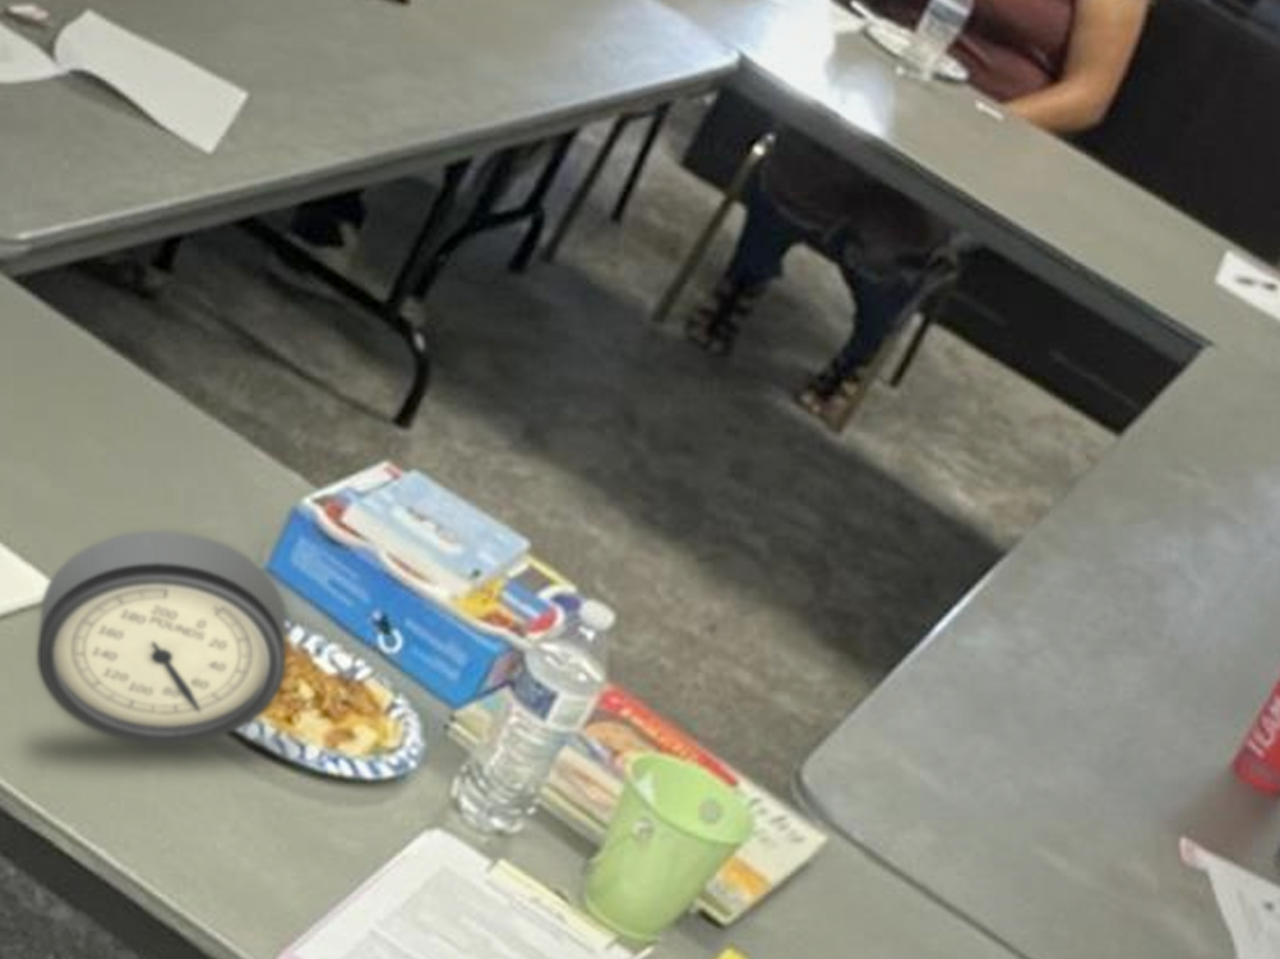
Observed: 70 lb
